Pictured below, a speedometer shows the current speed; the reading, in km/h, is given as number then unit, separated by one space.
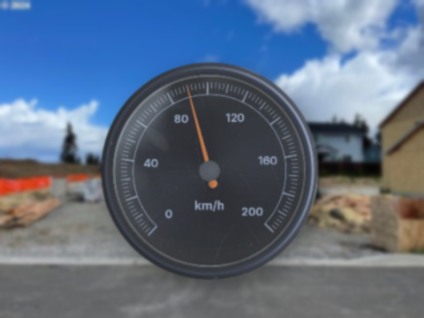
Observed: 90 km/h
